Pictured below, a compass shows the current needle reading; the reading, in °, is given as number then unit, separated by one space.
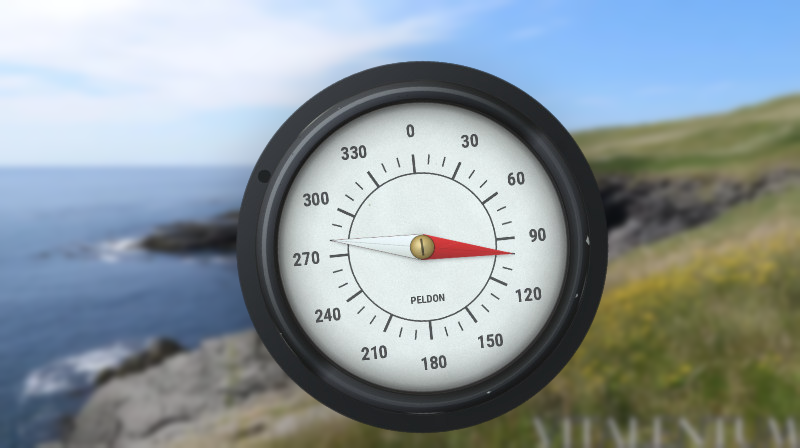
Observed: 100 °
